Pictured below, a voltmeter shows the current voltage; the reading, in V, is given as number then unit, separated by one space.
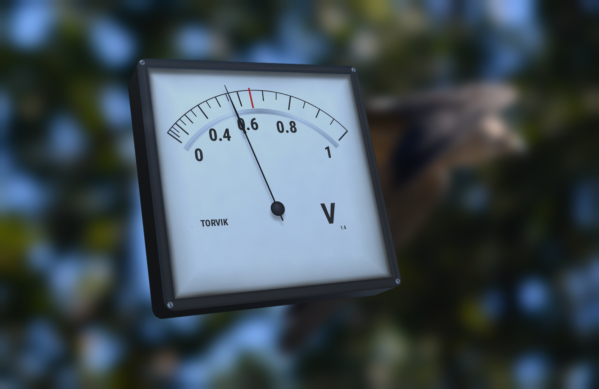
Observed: 0.55 V
